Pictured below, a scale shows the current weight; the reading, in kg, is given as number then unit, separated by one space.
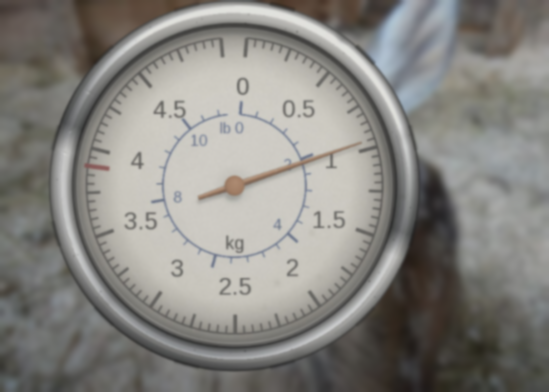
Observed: 0.95 kg
